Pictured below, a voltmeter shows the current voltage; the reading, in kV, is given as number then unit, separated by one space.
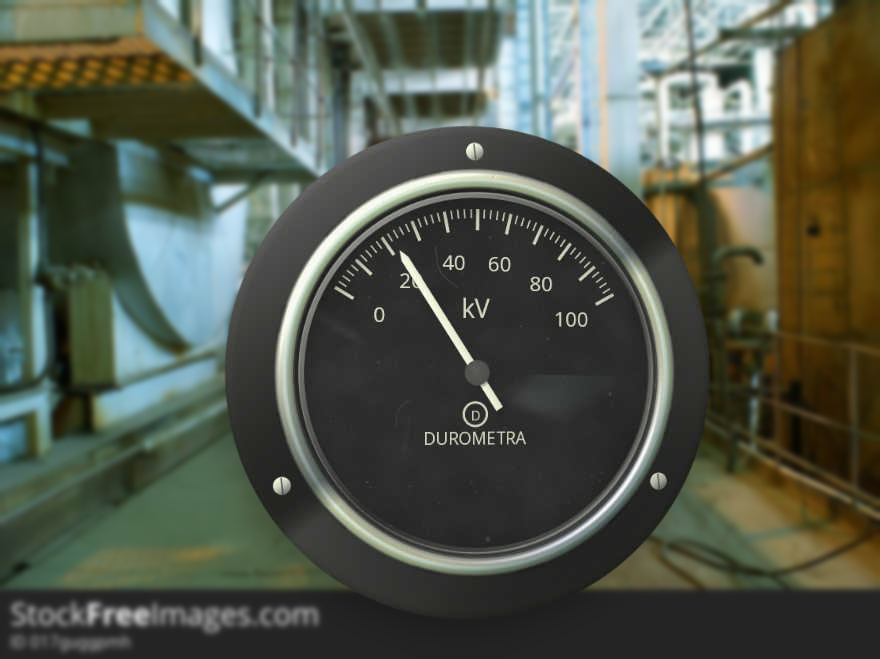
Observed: 22 kV
